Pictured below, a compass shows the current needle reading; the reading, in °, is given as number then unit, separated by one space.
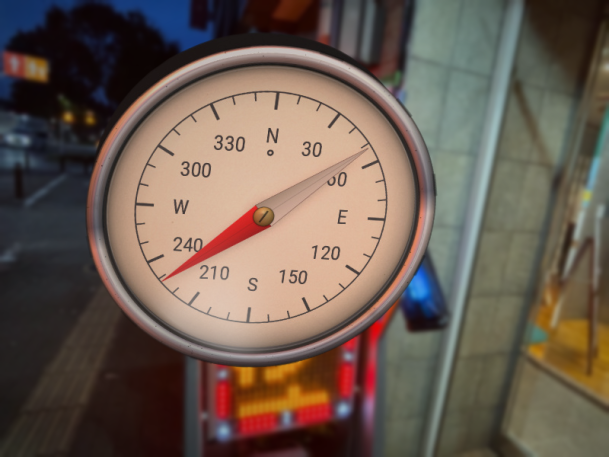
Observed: 230 °
